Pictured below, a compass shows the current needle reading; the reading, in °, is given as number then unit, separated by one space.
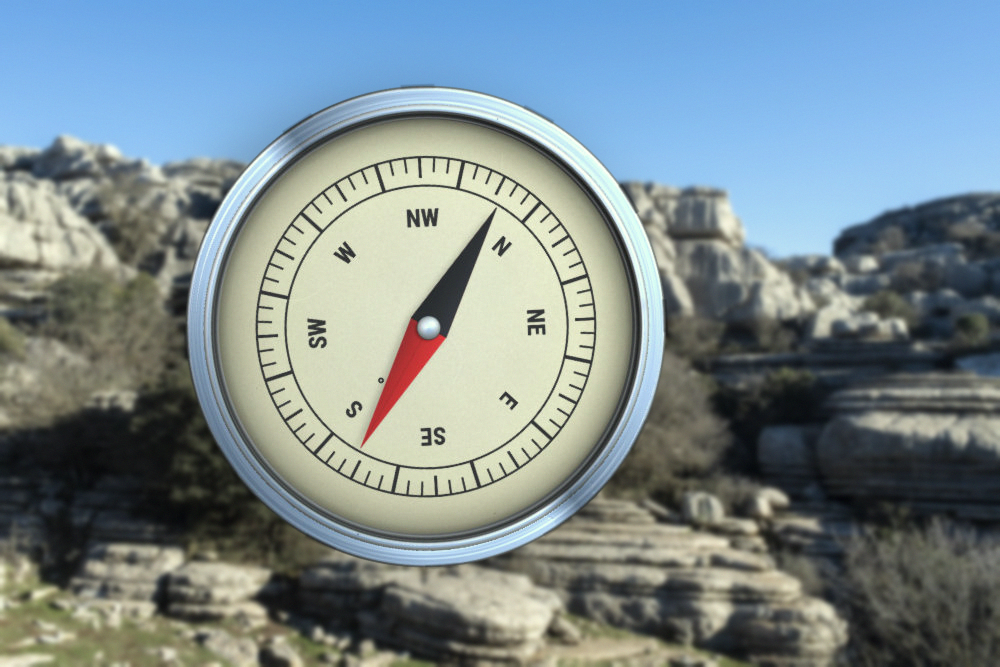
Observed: 167.5 °
